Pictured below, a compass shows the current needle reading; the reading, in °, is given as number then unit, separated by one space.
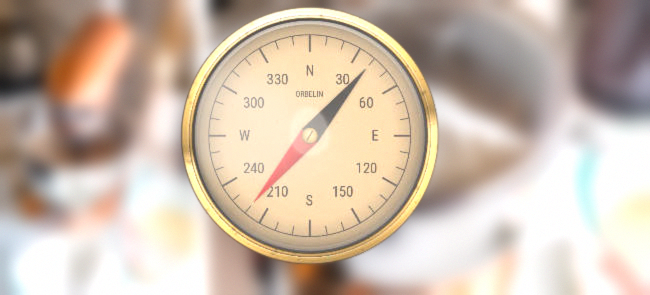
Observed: 220 °
